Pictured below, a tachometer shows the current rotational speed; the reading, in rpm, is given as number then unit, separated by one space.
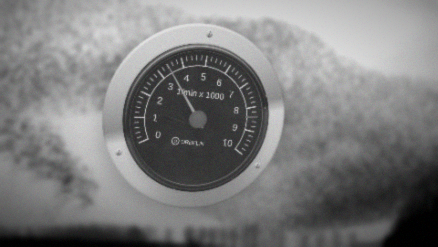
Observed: 3400 rpm
